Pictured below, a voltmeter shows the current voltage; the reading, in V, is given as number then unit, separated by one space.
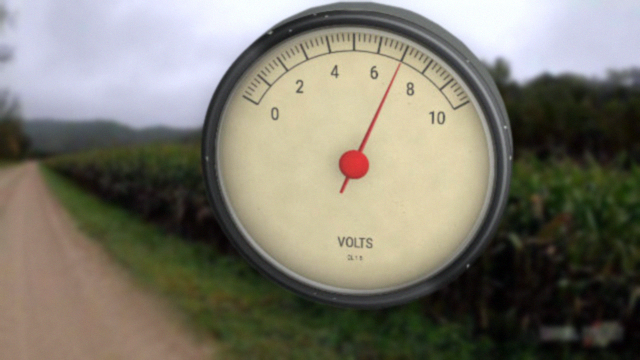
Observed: 7 V
